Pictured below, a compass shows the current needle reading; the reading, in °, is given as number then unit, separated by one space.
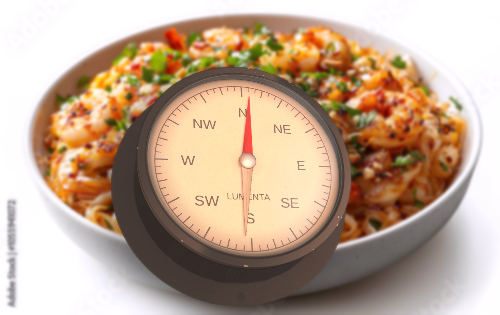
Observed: 5 °
